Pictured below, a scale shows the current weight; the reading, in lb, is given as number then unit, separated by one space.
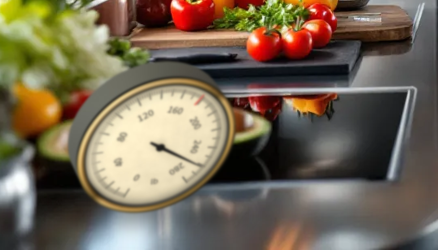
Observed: 260 lb
